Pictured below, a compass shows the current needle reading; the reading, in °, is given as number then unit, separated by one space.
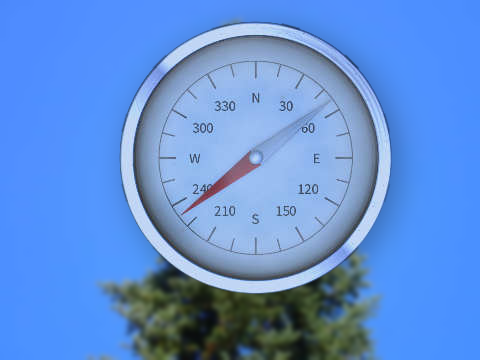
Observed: 232.5 °
